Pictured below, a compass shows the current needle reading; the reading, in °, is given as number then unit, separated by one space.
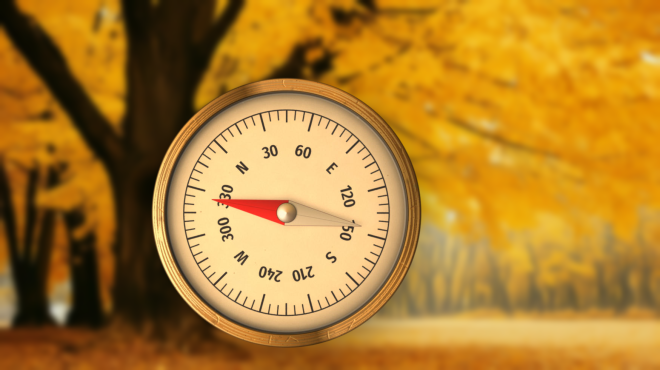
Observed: 325 °
